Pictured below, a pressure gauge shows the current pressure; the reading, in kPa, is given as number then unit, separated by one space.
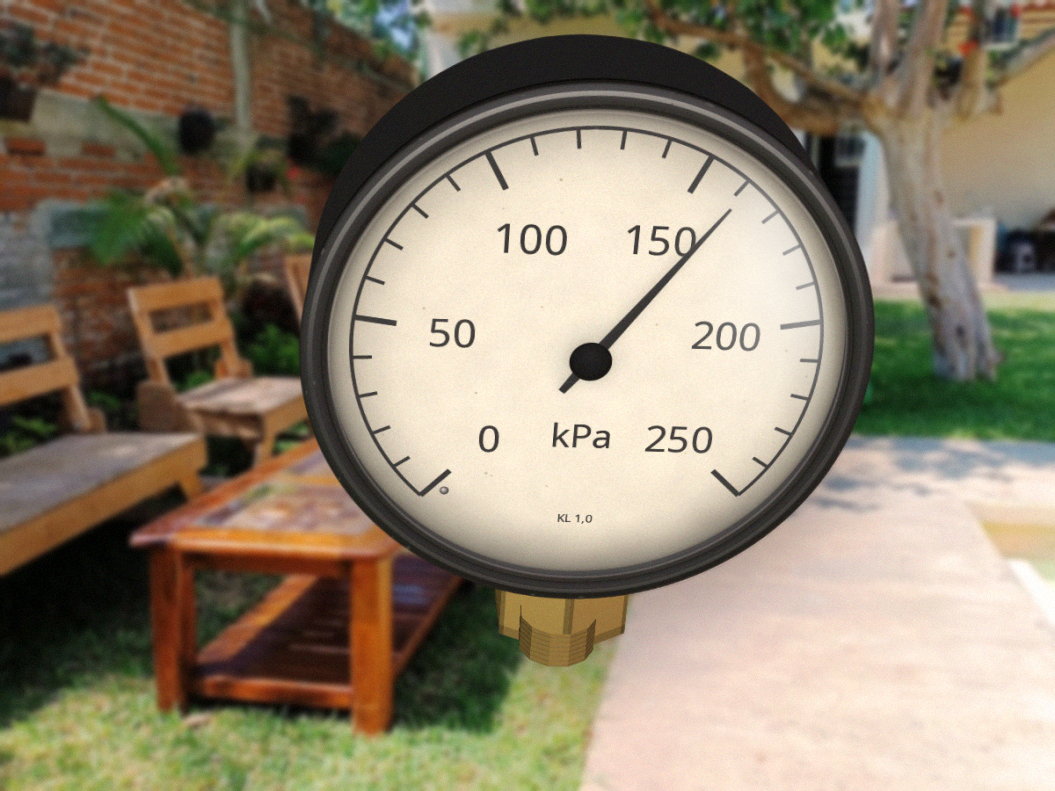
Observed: 160 kPa
